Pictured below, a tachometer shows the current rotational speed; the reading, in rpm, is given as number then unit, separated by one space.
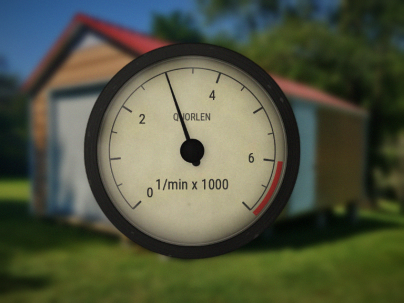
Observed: 3000 rpm
